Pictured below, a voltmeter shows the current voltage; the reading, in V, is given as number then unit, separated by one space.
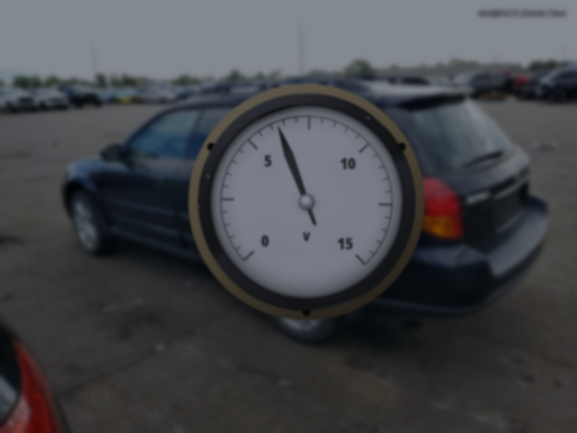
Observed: 6.25 V
